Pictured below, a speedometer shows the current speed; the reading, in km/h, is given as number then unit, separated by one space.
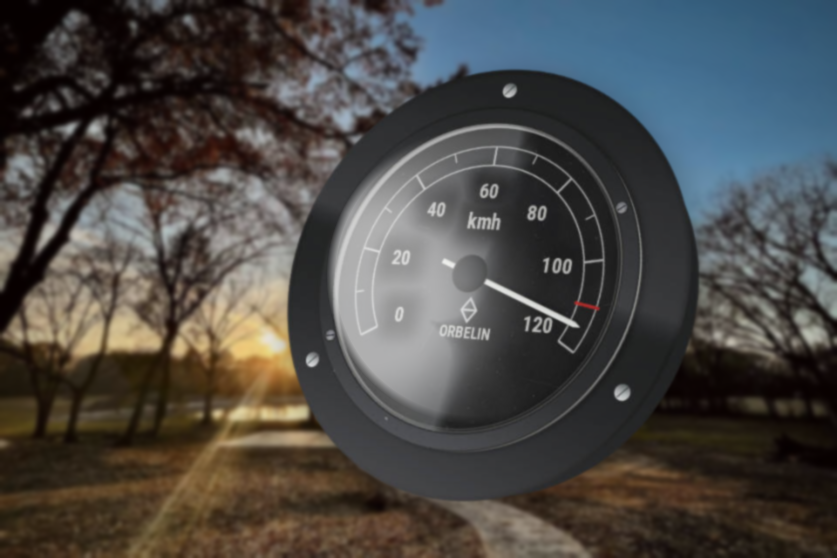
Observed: 115 km/h
